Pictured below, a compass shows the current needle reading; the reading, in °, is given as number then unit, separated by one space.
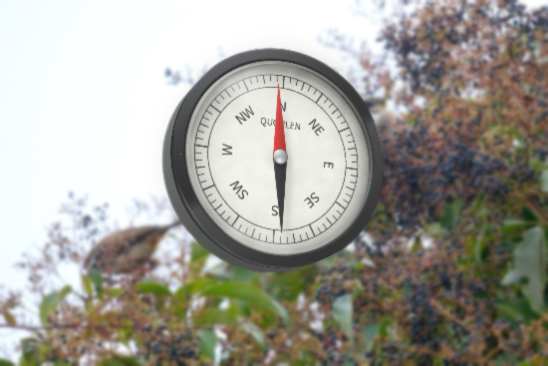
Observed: 355 °
